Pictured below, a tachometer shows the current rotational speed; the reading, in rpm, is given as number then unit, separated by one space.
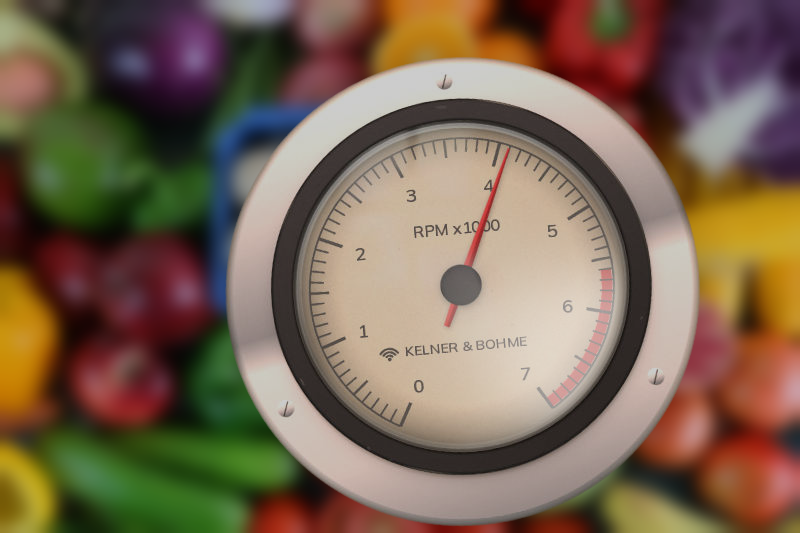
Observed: 4100 rpm
